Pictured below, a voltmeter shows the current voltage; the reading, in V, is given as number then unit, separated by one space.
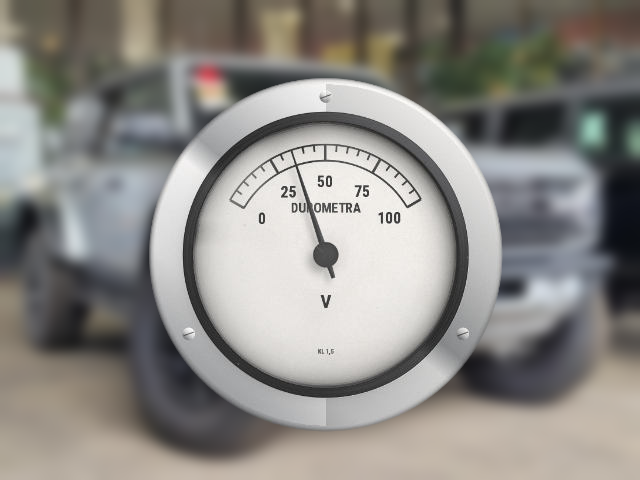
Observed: 35 V
